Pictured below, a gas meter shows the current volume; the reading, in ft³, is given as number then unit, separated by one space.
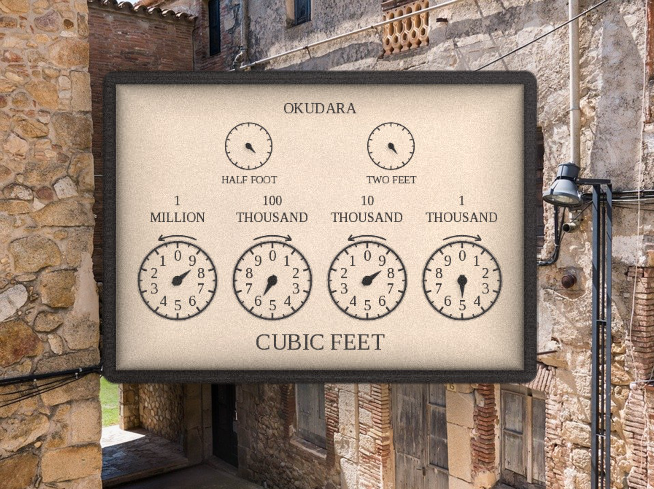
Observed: 858500 ft³
